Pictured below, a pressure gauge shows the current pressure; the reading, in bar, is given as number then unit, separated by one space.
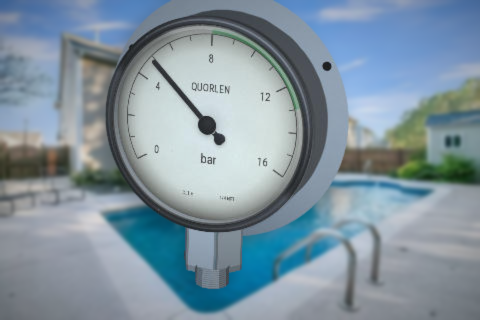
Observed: 5 bar
